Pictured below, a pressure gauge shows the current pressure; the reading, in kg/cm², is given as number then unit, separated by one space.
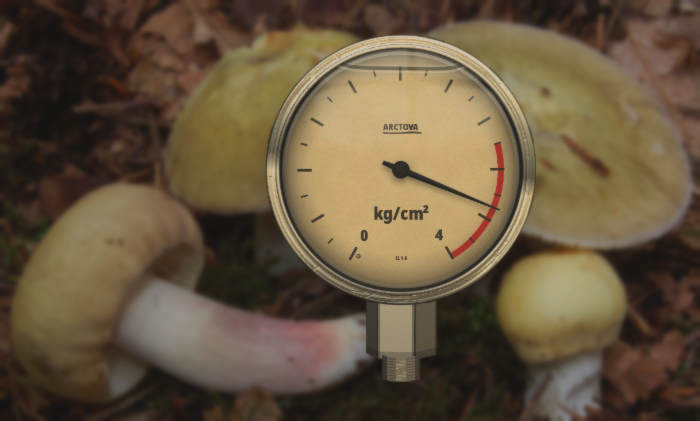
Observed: 3.5 kg/cm²
